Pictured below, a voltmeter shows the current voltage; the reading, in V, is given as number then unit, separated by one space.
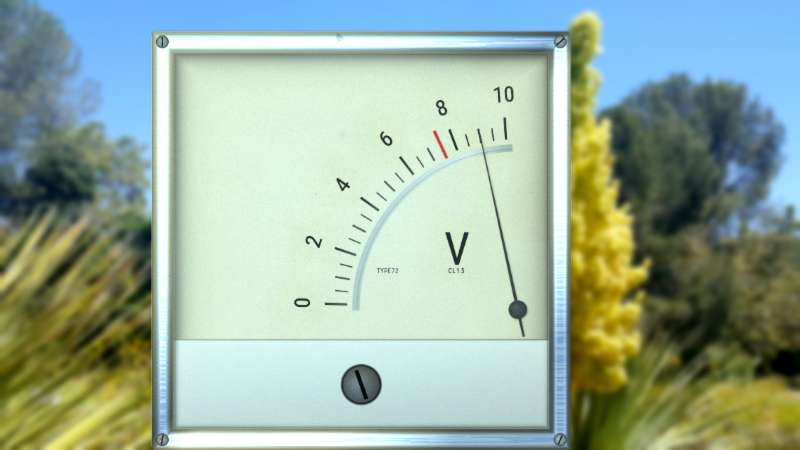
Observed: 9 V
